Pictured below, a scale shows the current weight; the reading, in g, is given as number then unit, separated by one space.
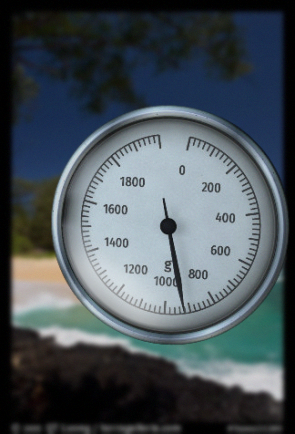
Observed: 920 g
